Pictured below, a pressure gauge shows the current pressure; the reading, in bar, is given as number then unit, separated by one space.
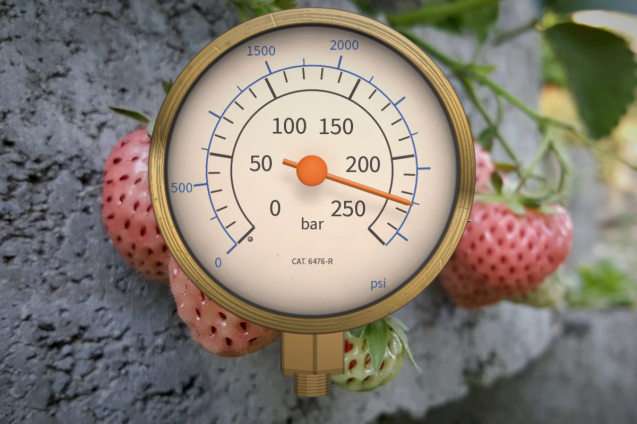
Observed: 225 bar
